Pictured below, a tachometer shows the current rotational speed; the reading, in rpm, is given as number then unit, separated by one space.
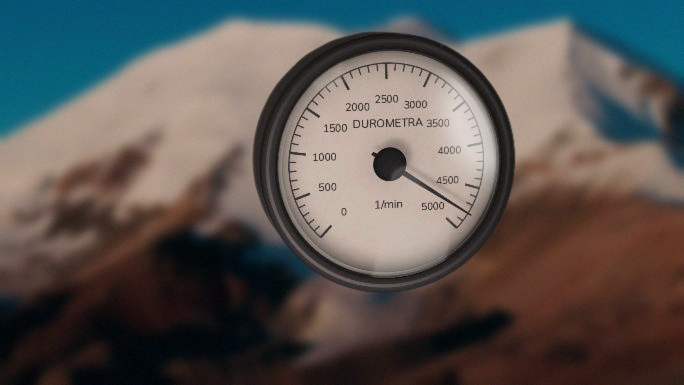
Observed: 4800 rpm
